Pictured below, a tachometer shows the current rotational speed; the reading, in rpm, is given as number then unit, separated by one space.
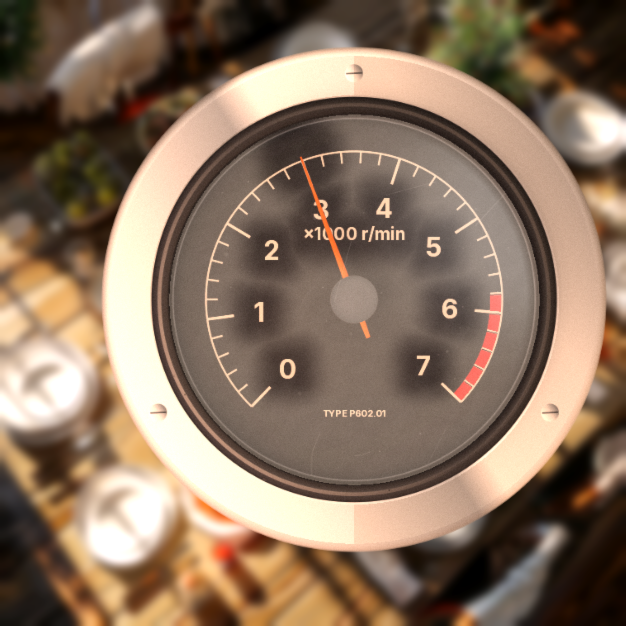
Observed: 3000 rpm
